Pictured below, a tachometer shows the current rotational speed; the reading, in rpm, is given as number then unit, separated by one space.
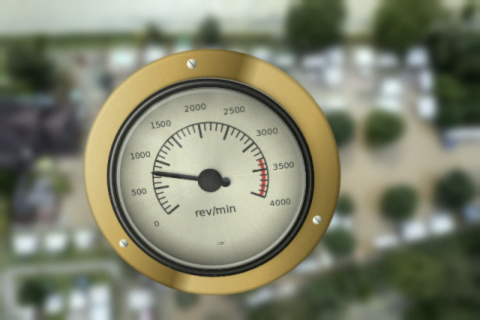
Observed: 800 rpm
